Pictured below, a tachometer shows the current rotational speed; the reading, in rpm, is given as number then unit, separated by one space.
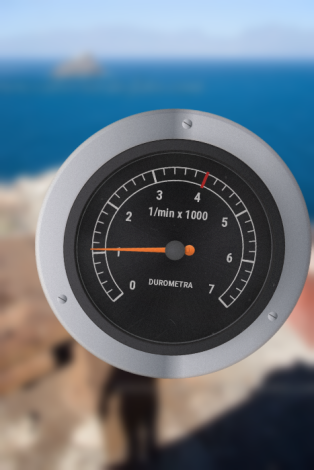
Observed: 1100 rpm
